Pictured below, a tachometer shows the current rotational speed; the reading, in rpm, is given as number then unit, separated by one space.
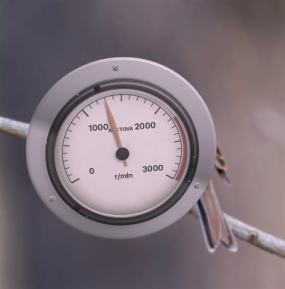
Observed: 1300 rpm
